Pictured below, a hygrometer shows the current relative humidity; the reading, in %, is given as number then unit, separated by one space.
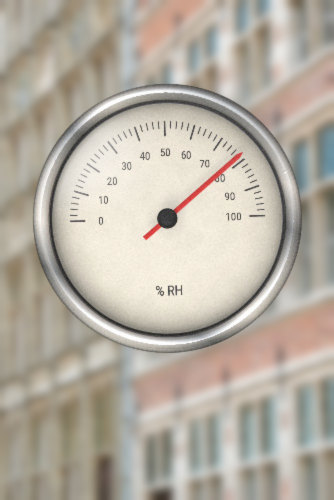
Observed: 78 %
